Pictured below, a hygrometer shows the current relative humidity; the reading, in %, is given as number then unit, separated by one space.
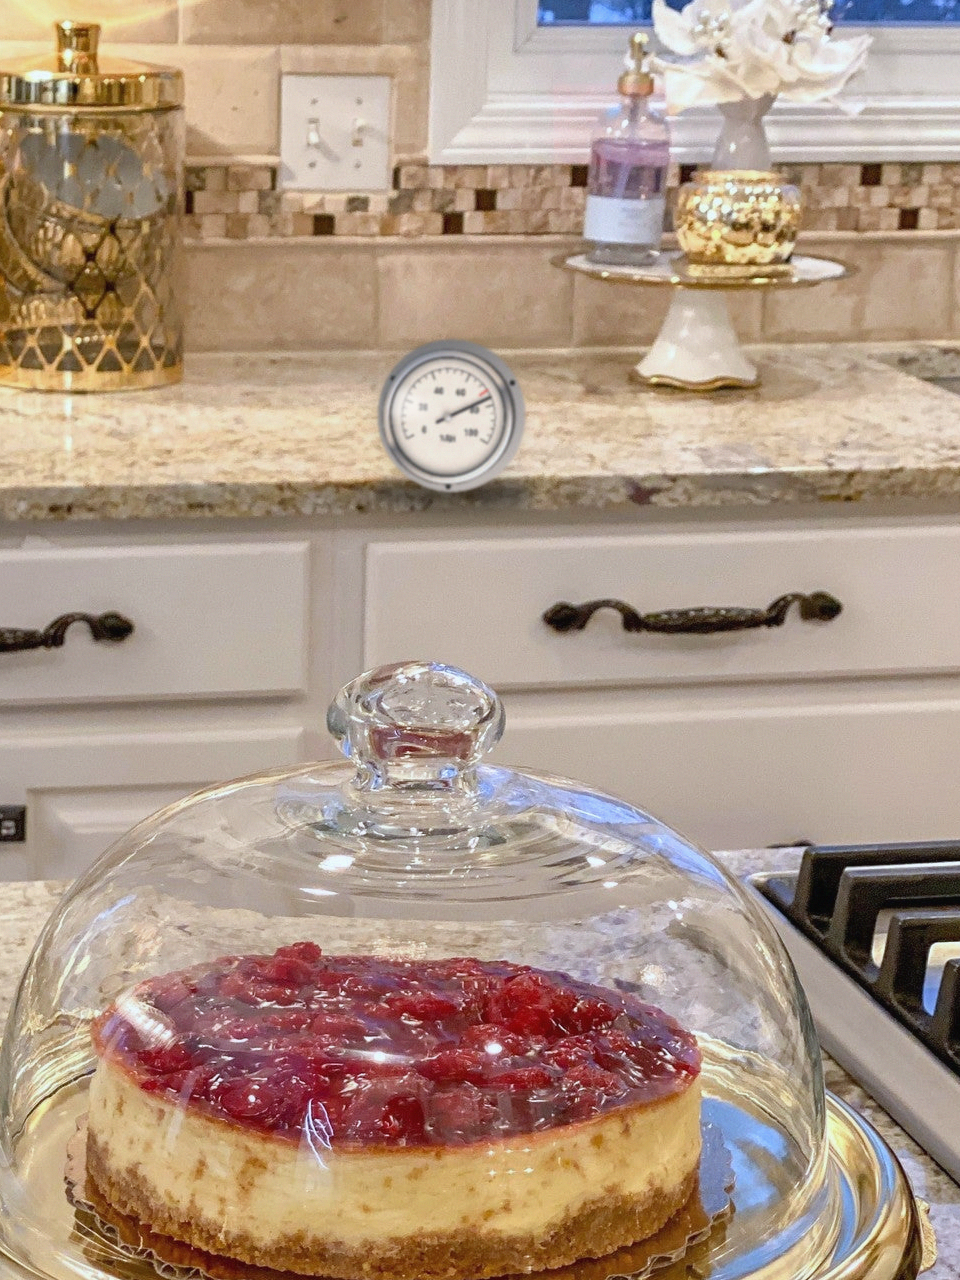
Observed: 76 %
